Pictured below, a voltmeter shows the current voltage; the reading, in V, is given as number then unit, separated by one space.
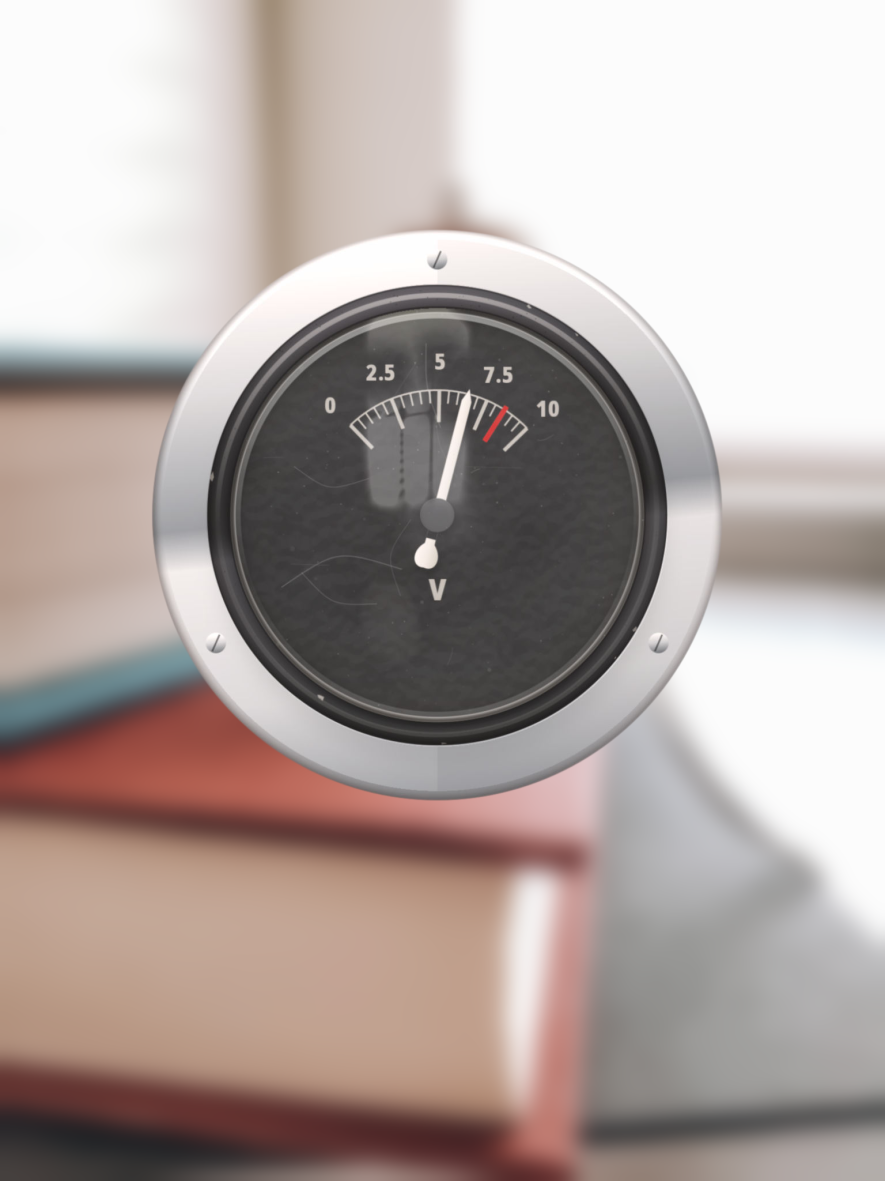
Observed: 6.5 V
